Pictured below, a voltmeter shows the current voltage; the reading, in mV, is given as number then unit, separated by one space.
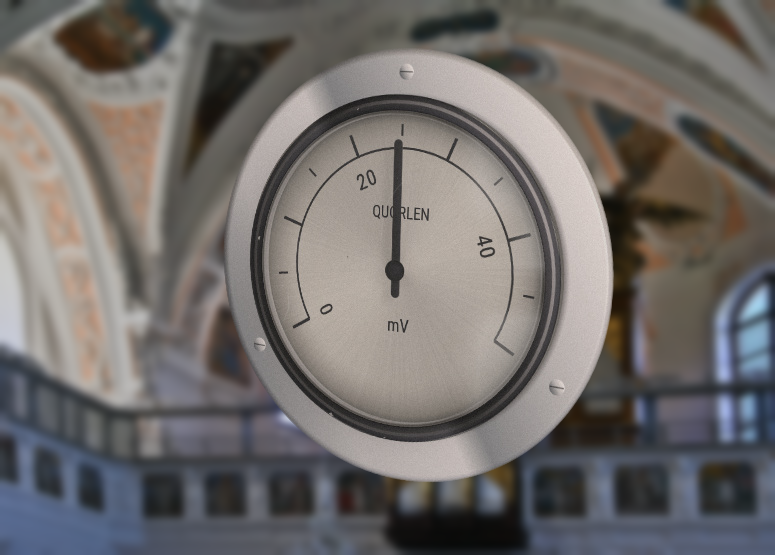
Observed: 25 mV
